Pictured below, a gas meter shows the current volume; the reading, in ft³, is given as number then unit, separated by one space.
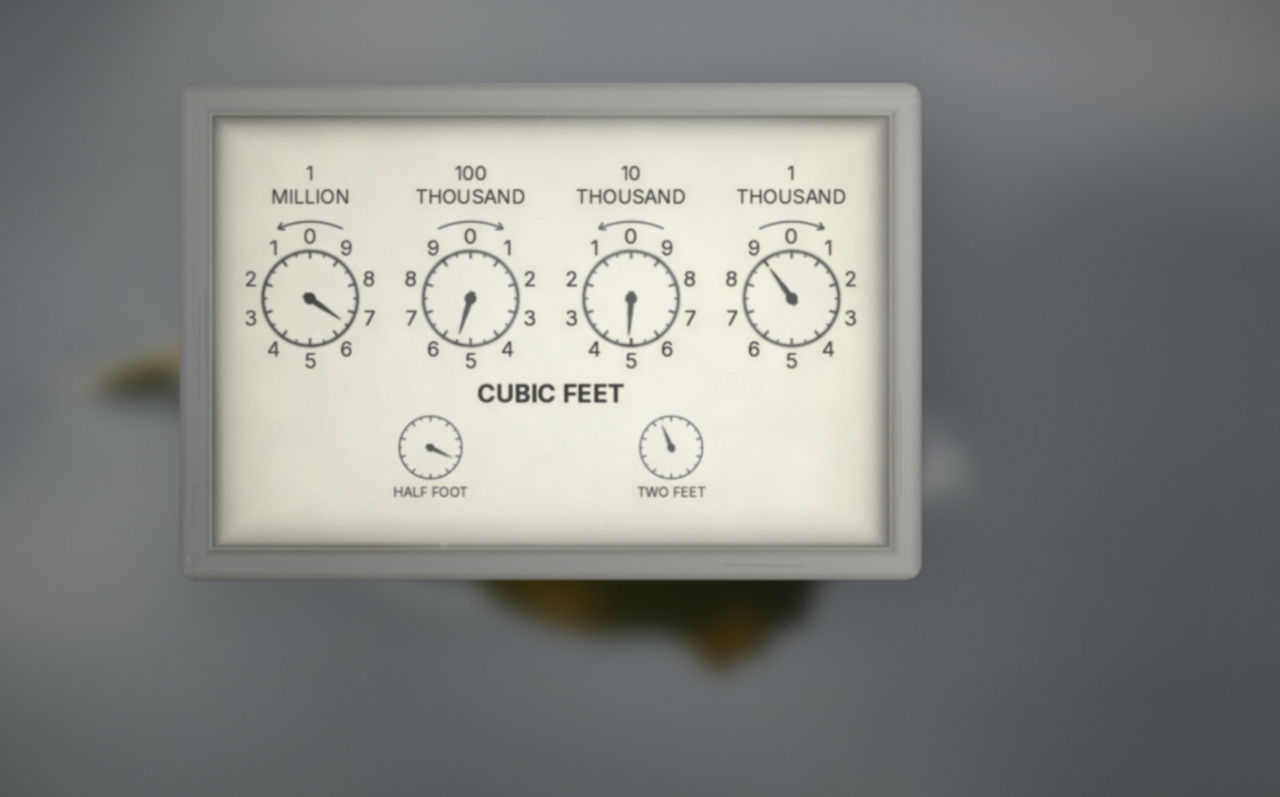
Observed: 654900 ft³
